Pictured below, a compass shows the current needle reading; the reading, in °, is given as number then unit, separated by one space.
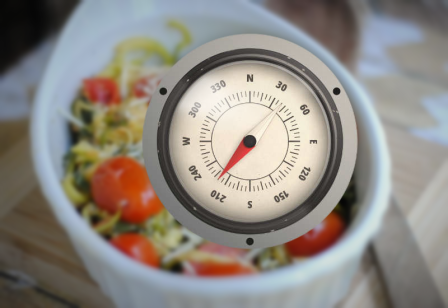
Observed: 220 °
